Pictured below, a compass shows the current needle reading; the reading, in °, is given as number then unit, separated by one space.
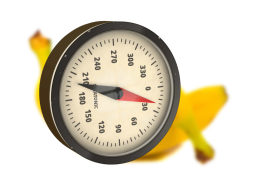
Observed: 20 °
